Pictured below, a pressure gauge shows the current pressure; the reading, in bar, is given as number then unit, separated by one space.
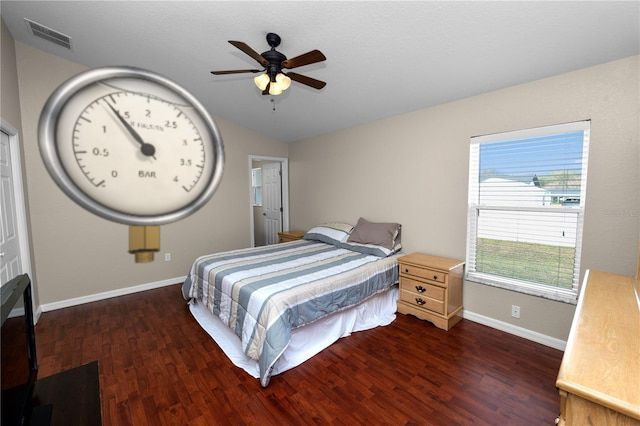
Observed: 1.4 bar
